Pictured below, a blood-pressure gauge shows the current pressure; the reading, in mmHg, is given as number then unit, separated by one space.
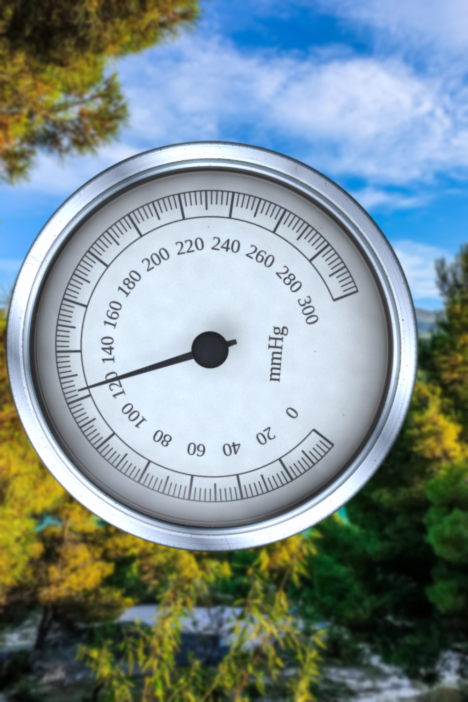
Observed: 124 mmHg
